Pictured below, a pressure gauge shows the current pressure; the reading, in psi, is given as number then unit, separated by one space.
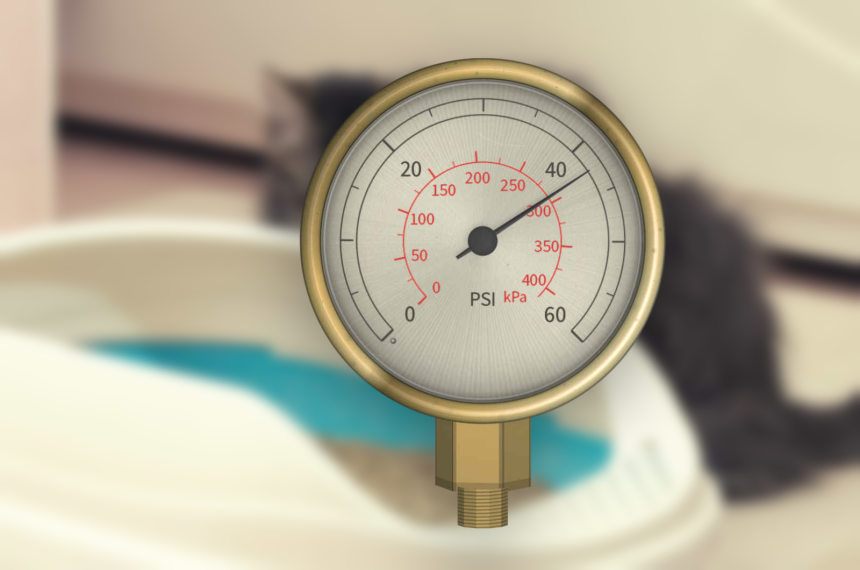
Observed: 42.5 psi
